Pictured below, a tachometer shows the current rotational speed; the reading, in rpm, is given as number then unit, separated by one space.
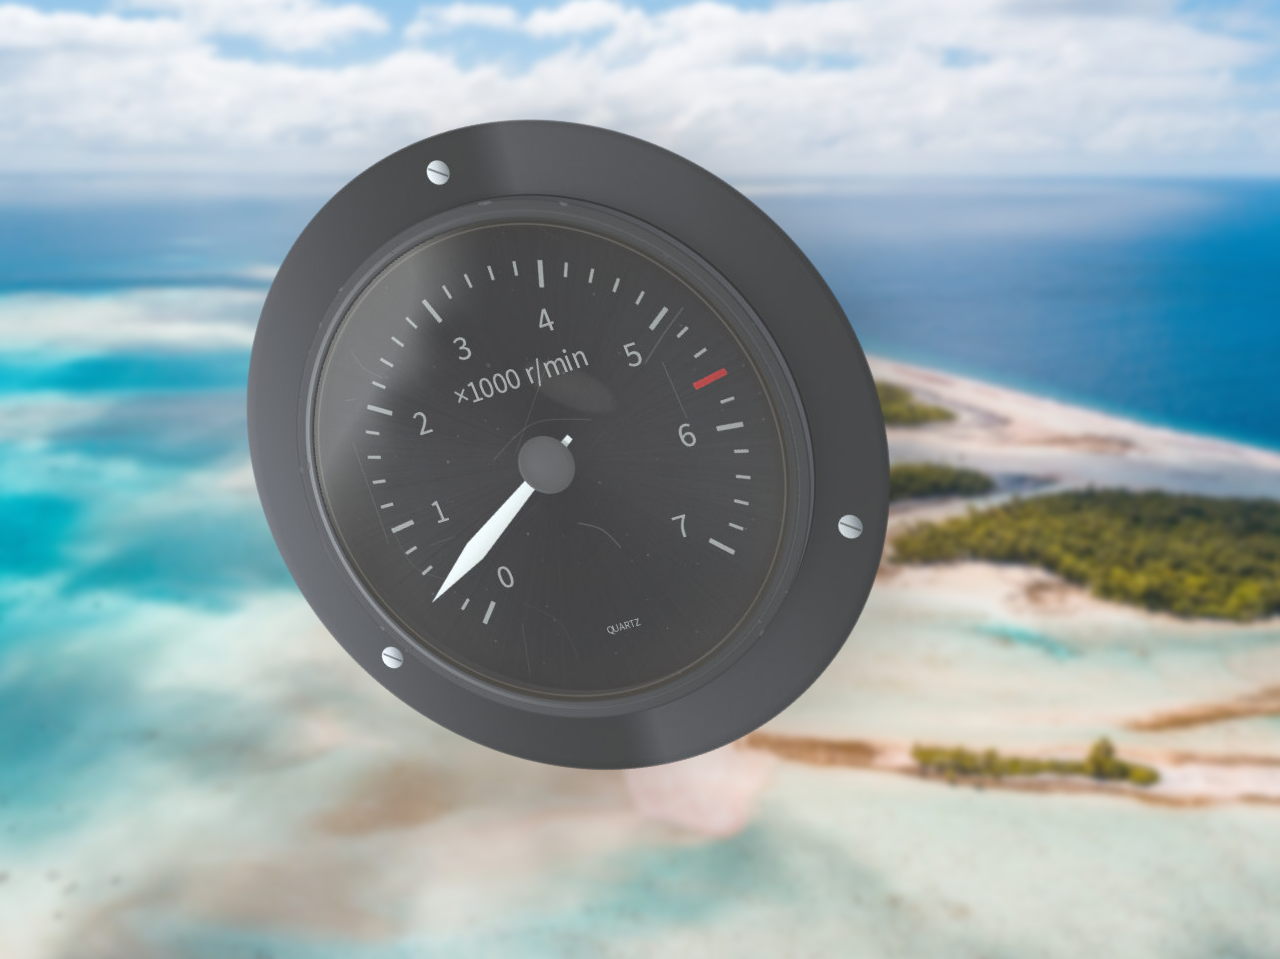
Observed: 400 rpm
